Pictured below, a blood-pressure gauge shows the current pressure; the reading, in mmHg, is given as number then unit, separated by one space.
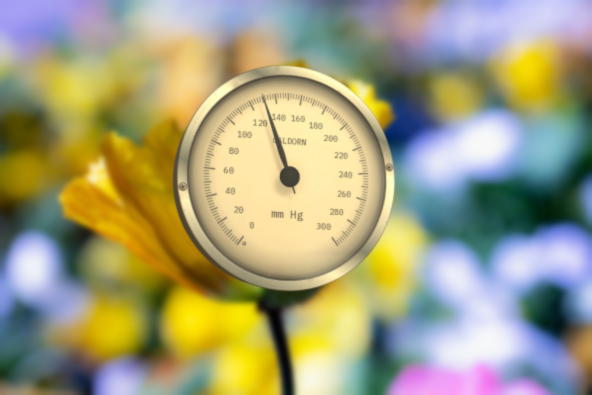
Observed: 130 mmHg
